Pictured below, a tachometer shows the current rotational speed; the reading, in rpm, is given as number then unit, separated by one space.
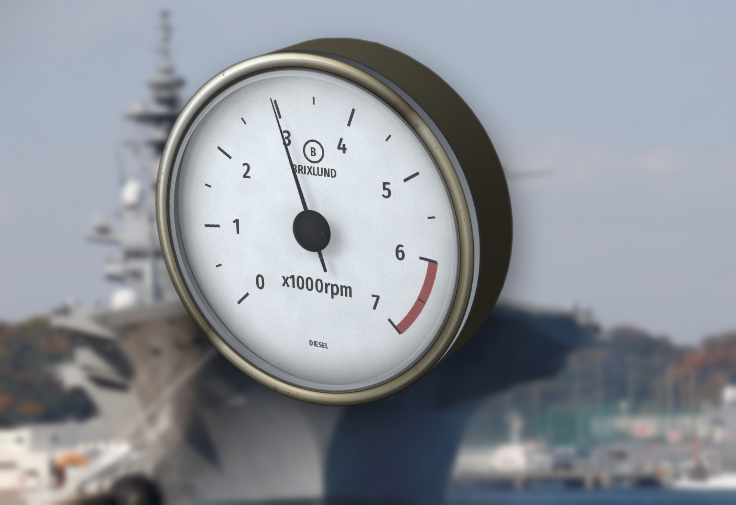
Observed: 3000 rpm
